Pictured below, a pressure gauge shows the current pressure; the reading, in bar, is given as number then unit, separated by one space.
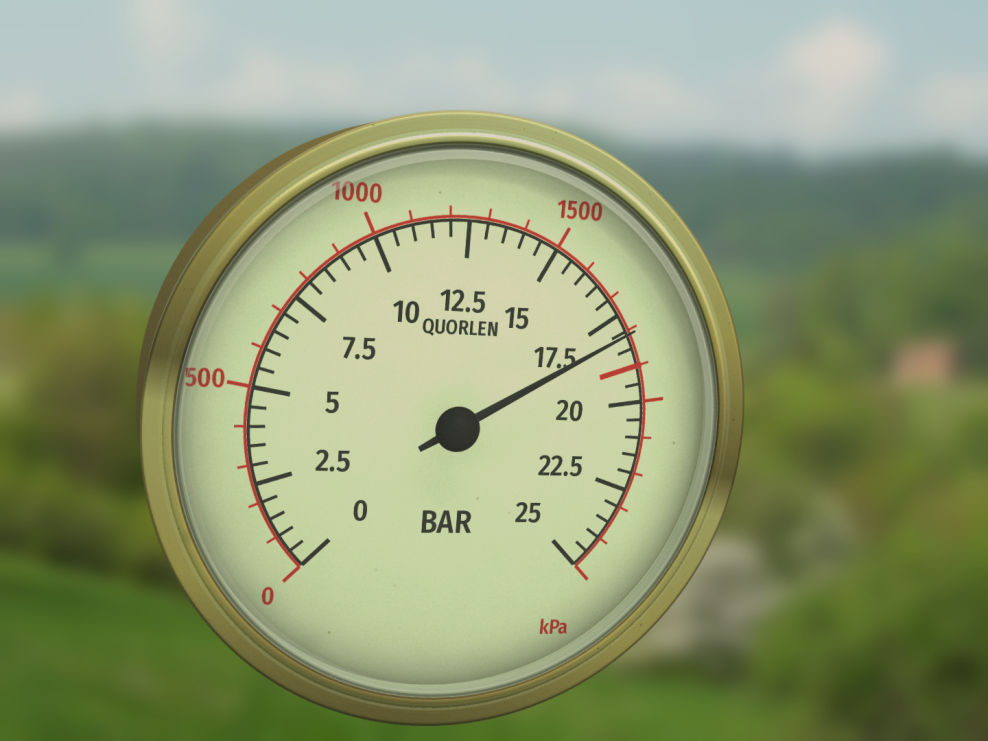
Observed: 18 bar
